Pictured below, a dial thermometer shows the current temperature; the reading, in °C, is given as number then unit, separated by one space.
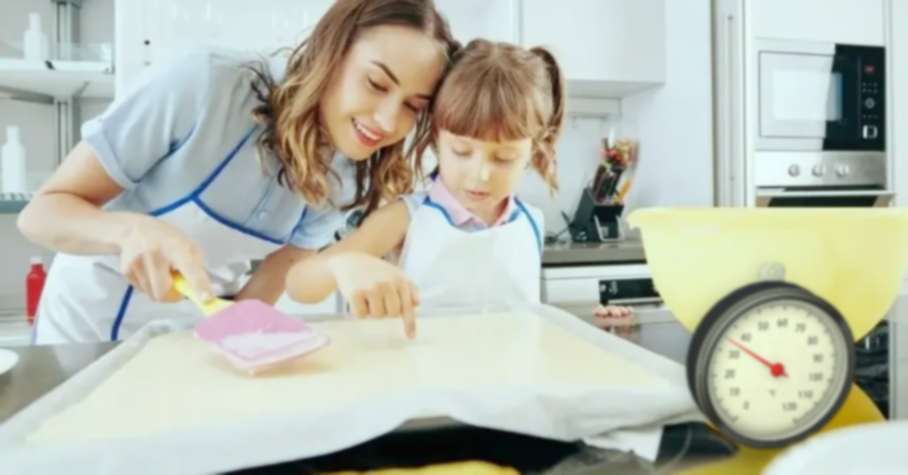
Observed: 35 °C
